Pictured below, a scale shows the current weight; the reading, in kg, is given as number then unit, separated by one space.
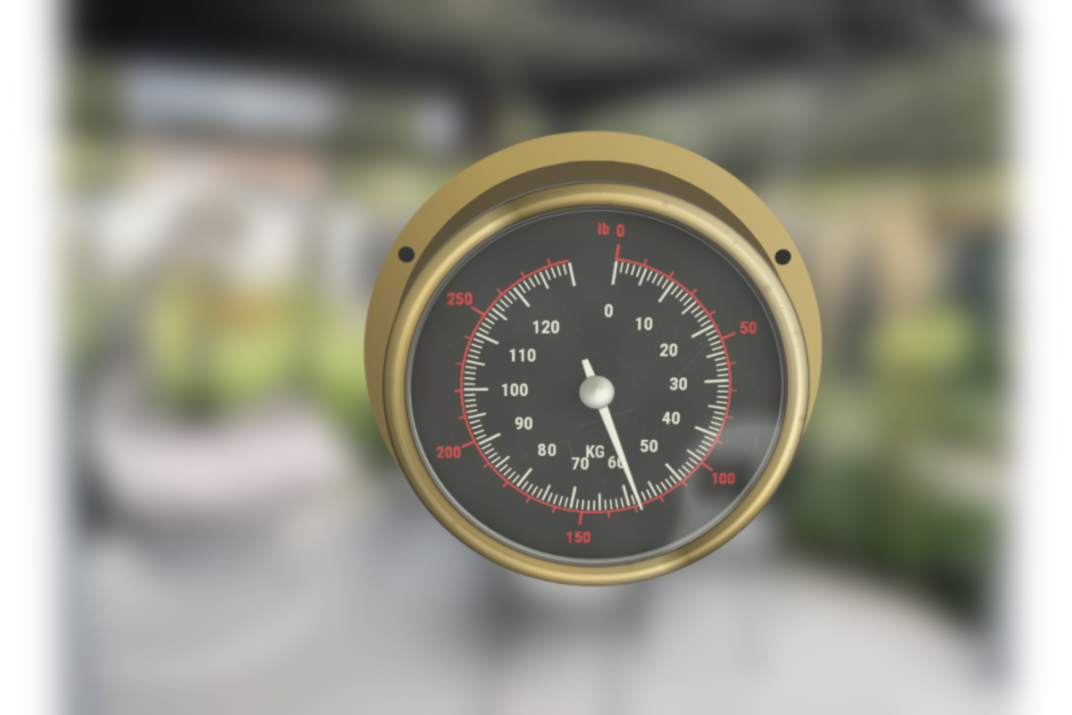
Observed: 58 kg
